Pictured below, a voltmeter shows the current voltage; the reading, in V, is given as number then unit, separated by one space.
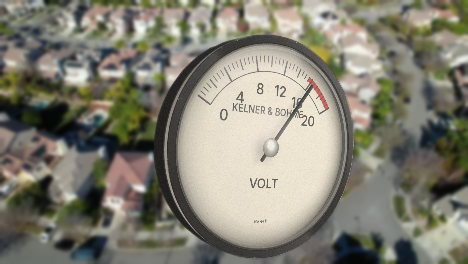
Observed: 16 V
